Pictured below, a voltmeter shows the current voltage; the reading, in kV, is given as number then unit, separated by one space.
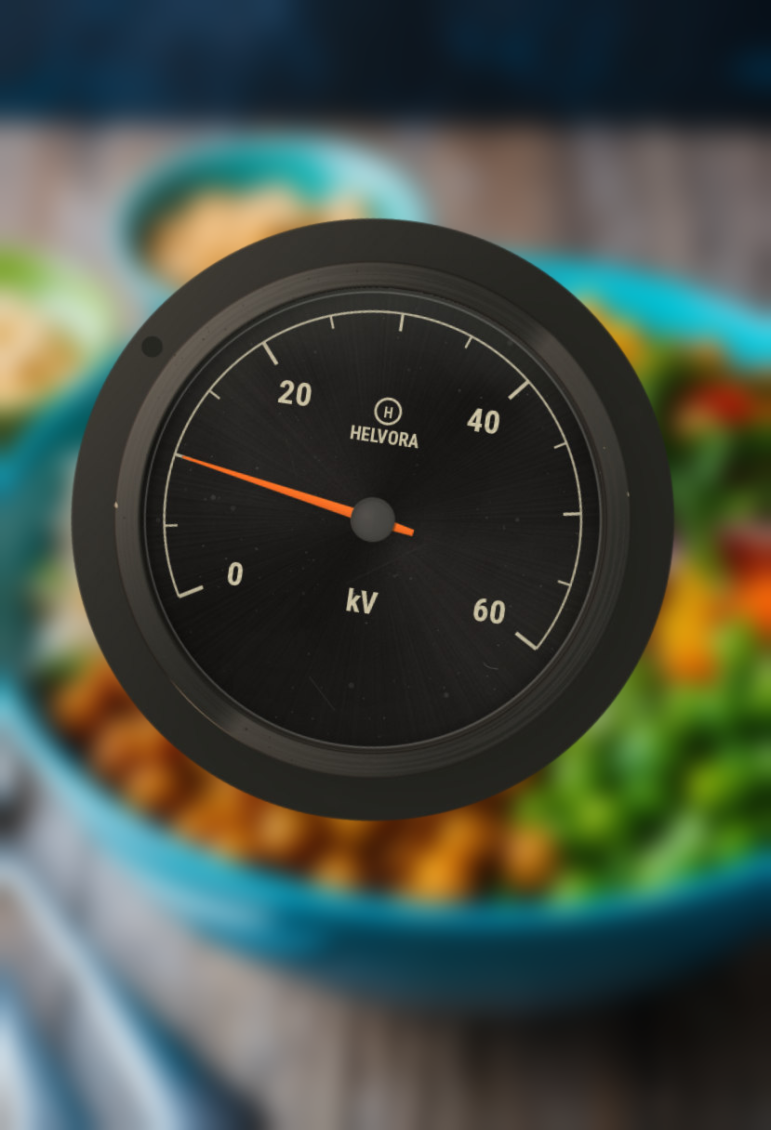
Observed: 10 kV
